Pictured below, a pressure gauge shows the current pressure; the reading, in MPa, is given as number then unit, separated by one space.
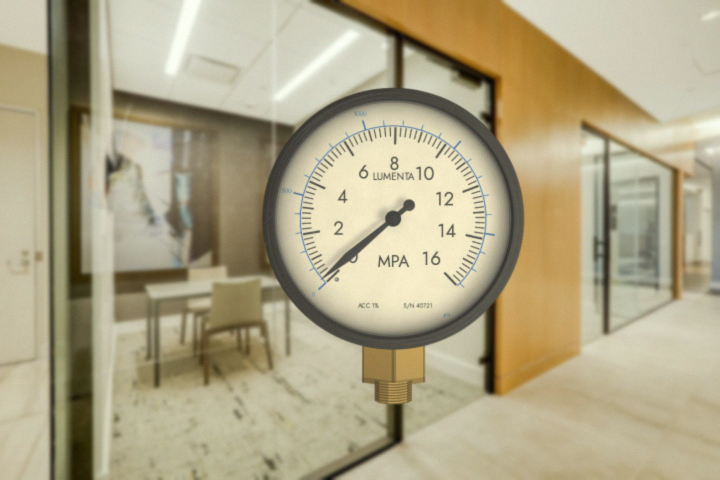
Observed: 0.2 MPa
